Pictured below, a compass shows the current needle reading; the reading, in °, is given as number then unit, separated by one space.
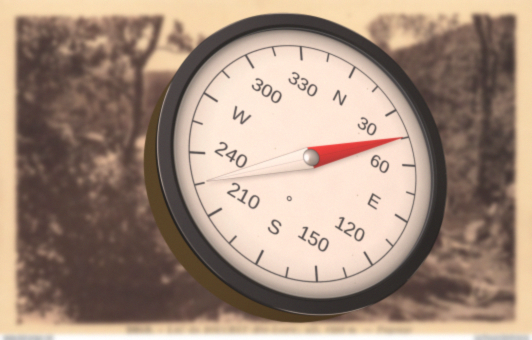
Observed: 45 °
